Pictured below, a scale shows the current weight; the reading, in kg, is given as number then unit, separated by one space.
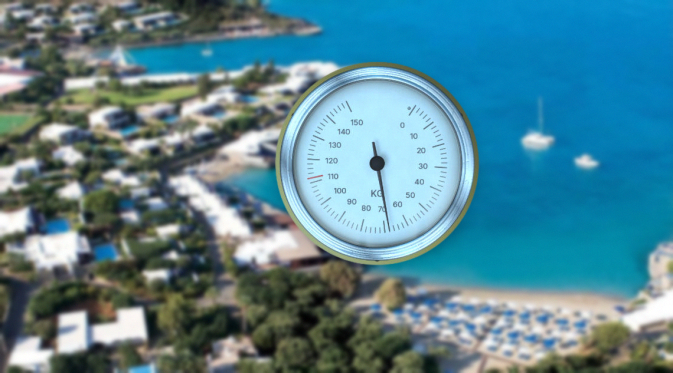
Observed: 68 kg
